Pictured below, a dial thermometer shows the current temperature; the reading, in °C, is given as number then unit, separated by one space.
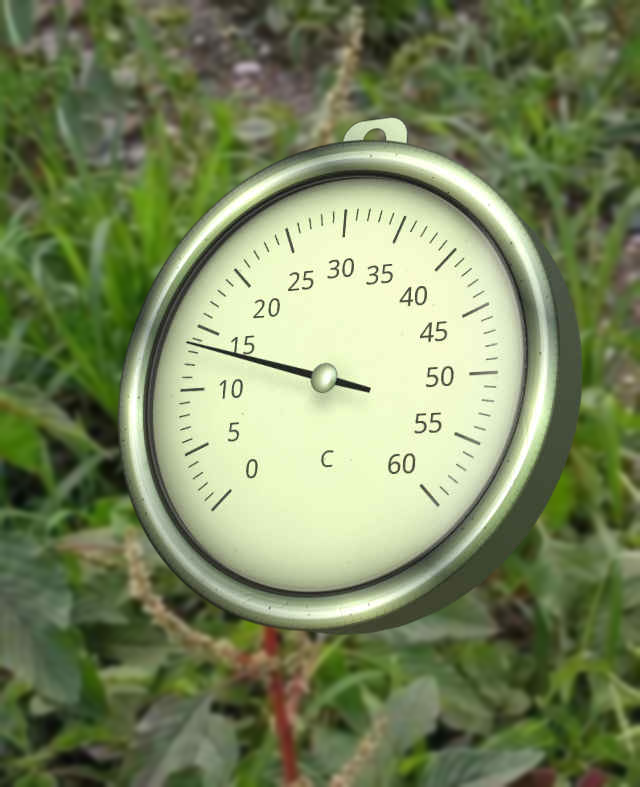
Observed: 13.5 °C
